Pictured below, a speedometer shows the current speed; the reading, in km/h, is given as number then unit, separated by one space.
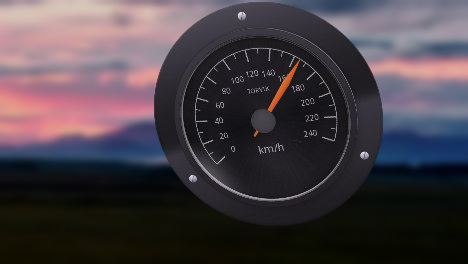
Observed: 165 km/h
